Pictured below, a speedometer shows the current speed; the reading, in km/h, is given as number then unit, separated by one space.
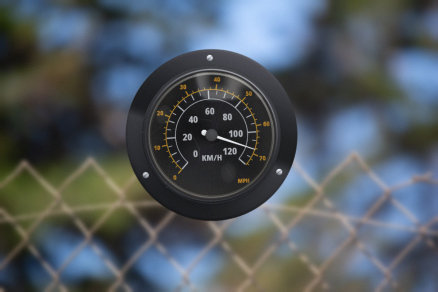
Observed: 110 km/h
